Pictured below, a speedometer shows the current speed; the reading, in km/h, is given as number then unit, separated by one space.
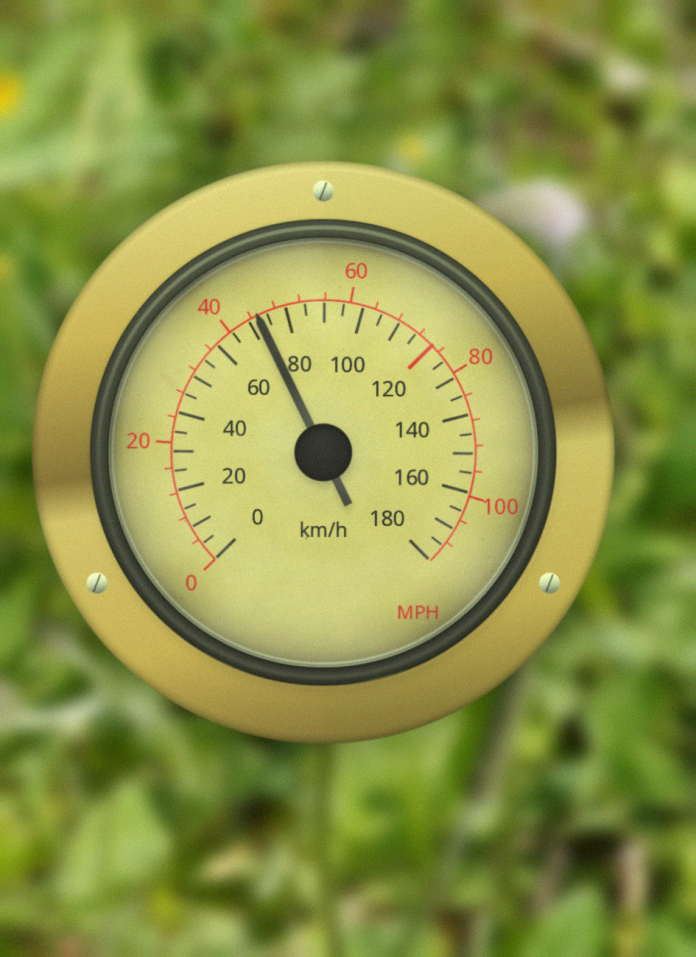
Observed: 72.5 km/h
